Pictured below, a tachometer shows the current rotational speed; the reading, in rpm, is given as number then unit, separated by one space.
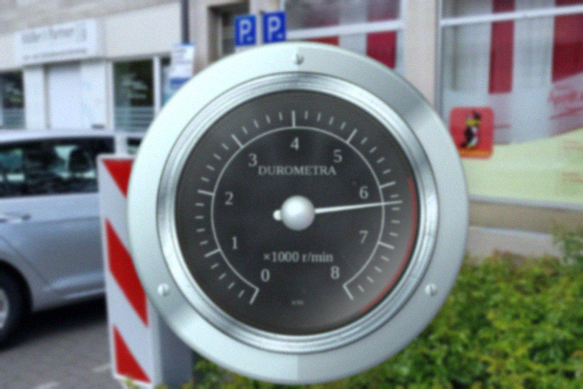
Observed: 6300 rpm
